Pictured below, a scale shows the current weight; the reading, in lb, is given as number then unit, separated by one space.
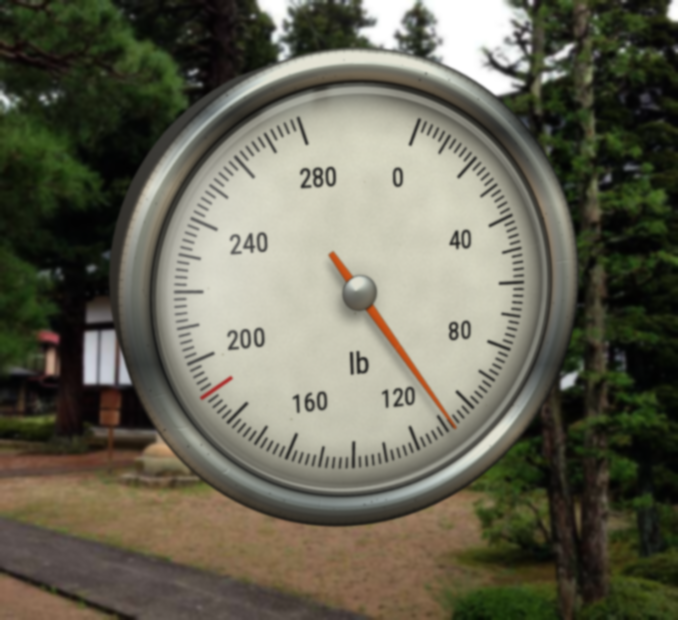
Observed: 108 lb
